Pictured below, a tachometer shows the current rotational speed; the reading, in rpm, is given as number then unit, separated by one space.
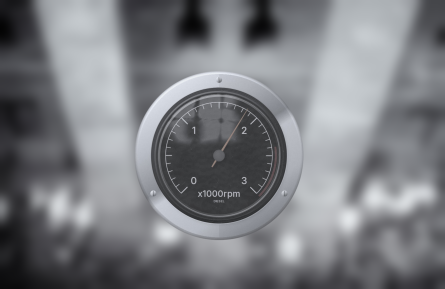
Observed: 1850 rpm
